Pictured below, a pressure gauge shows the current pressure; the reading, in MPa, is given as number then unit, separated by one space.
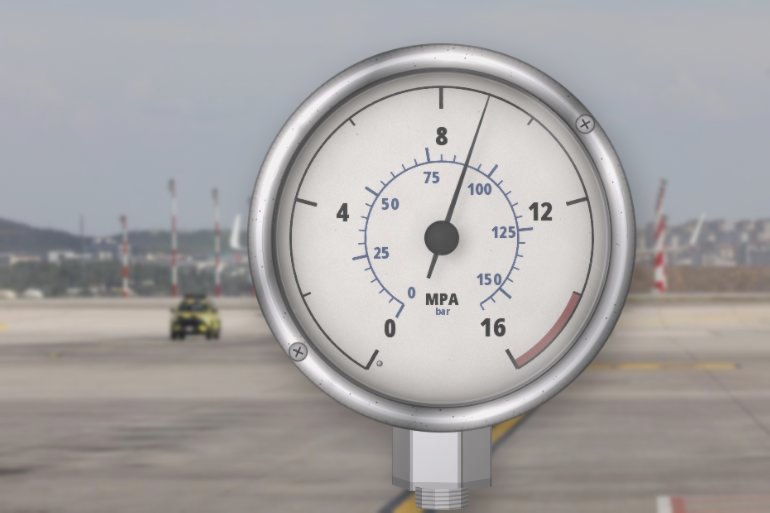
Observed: 9 MPa
